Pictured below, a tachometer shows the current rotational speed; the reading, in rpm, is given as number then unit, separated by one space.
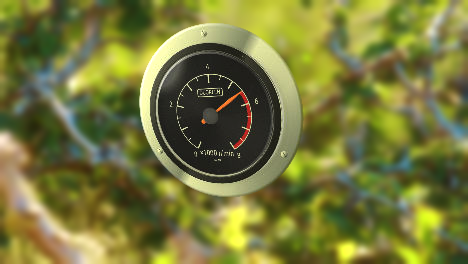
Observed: 5500 rpm
